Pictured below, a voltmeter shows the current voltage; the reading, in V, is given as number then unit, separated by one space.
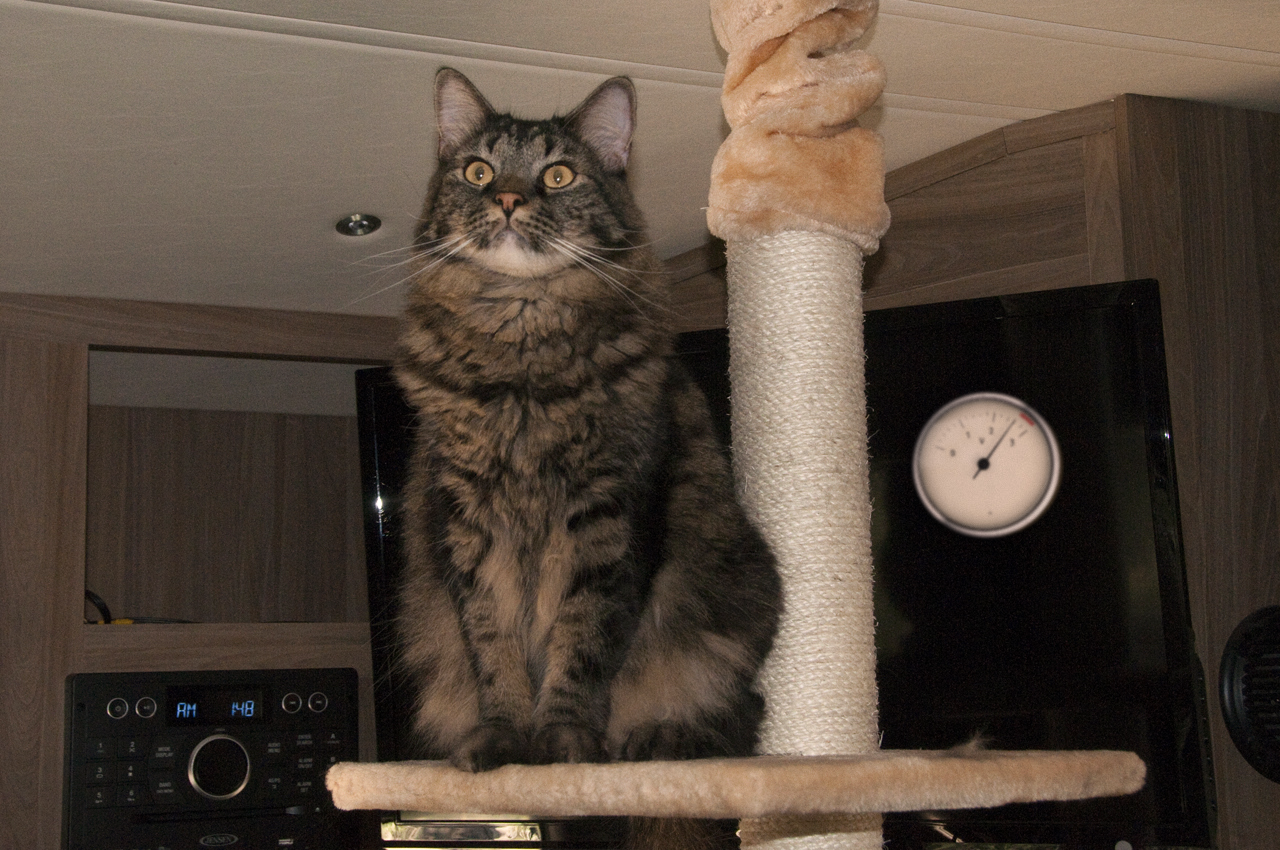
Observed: 2.6 V
